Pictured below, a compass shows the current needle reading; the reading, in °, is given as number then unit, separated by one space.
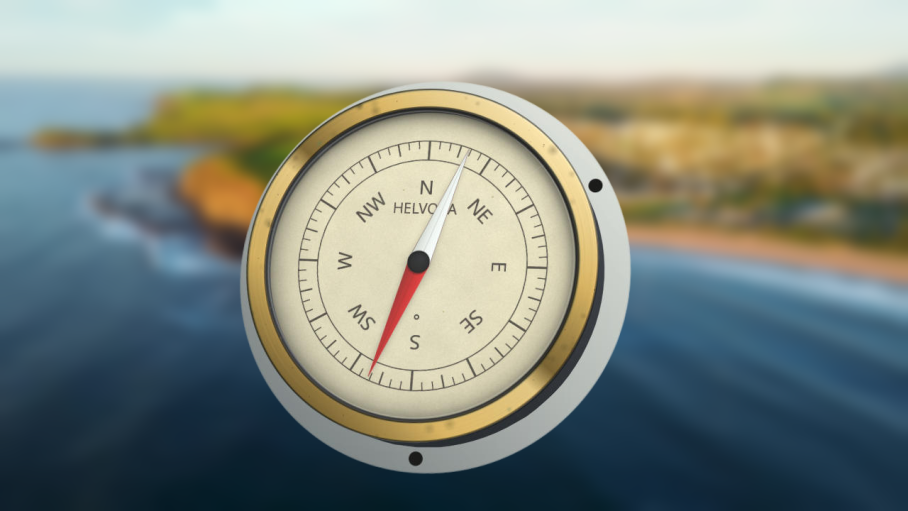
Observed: 200 °
